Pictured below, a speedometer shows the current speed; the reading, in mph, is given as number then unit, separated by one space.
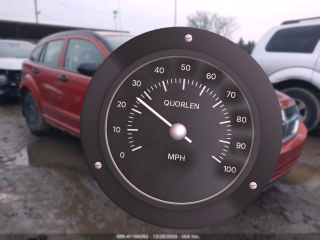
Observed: 26 mph
